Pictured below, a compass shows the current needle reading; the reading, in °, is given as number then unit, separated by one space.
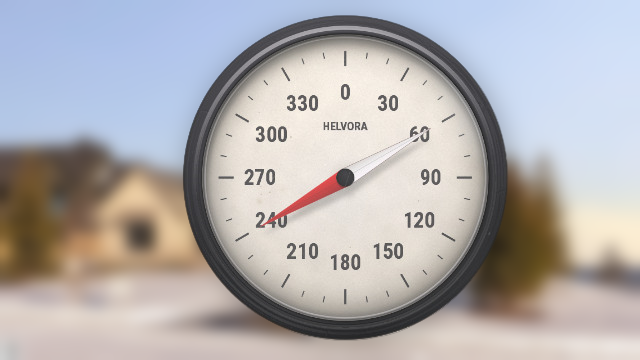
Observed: 240 °
